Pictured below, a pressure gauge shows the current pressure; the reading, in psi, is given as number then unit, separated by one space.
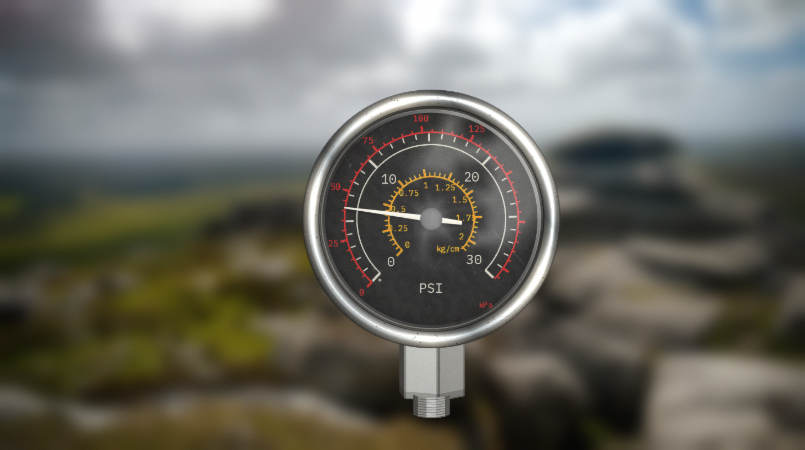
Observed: 6 psi
